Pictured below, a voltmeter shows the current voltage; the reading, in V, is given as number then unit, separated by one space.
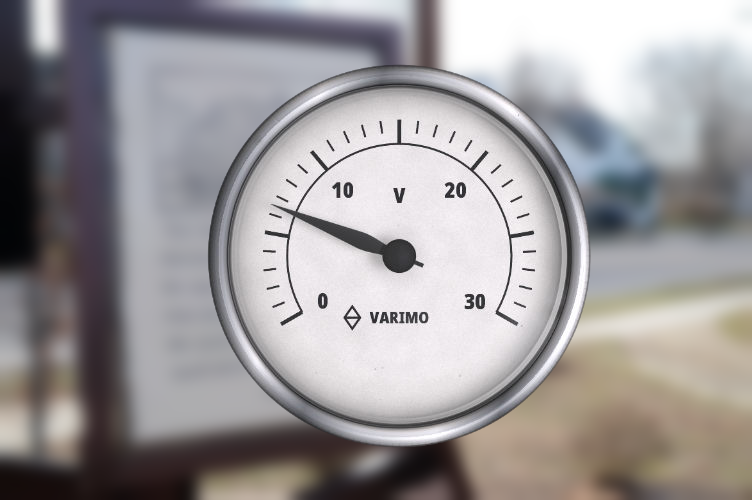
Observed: 6.5 V
